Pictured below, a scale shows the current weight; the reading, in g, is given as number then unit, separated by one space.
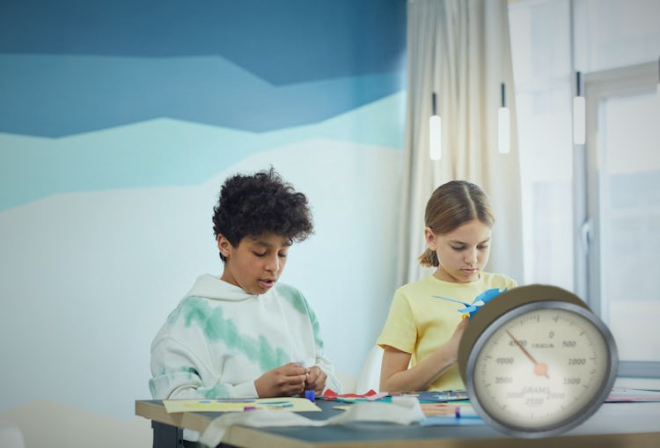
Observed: 4500 g
